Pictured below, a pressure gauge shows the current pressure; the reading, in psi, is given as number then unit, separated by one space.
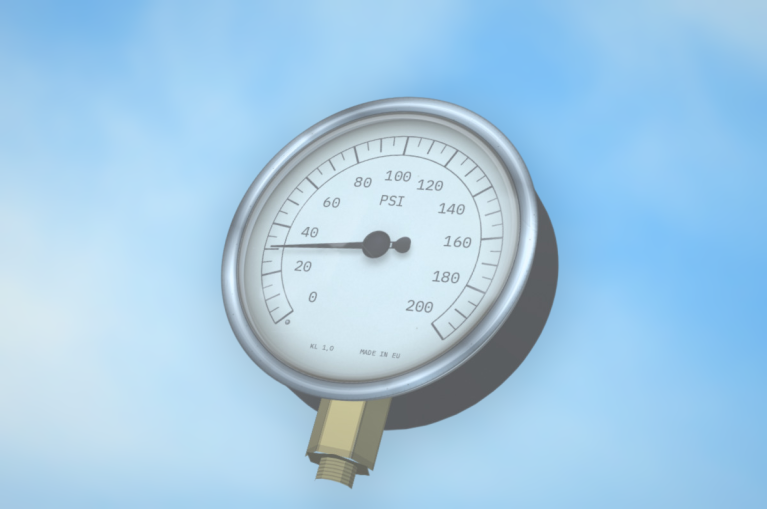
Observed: 30 psi
